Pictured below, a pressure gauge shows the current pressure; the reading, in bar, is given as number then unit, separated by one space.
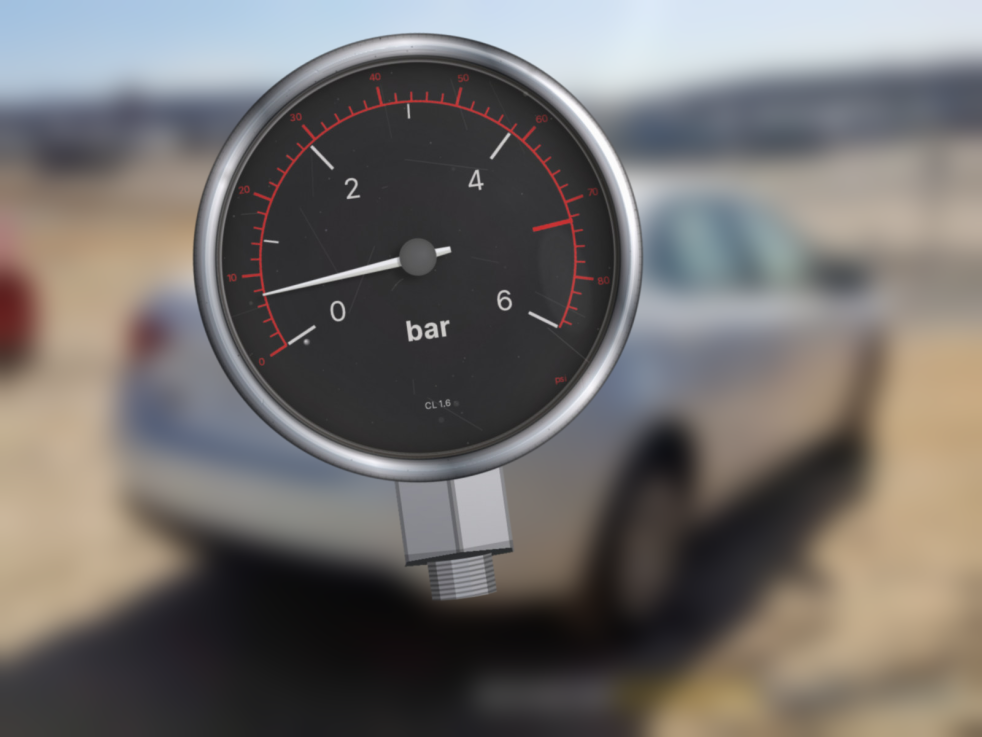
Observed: 0.5 bar
